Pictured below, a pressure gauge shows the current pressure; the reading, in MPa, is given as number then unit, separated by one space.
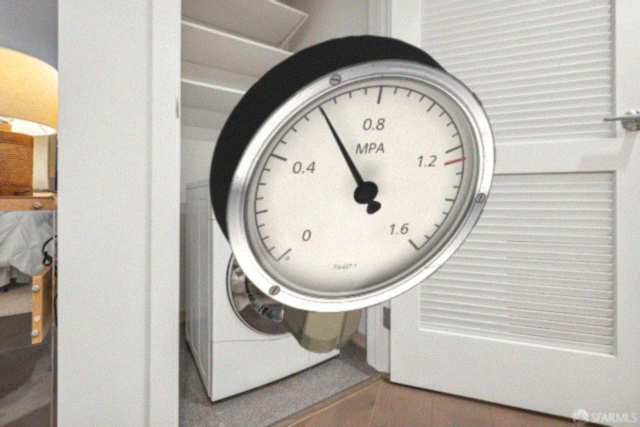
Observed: 0.6 MPa
